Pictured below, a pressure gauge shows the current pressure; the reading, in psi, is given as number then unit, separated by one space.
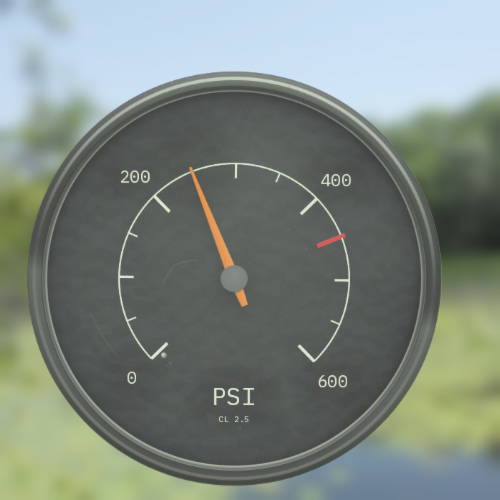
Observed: 250 psi
